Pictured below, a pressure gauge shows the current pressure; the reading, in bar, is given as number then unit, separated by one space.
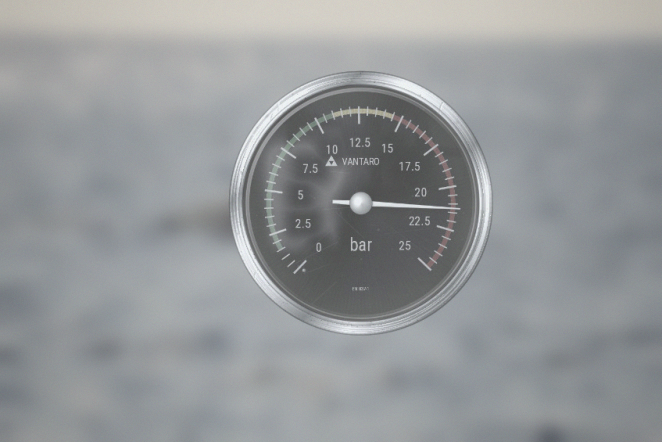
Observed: 21.25 bar
